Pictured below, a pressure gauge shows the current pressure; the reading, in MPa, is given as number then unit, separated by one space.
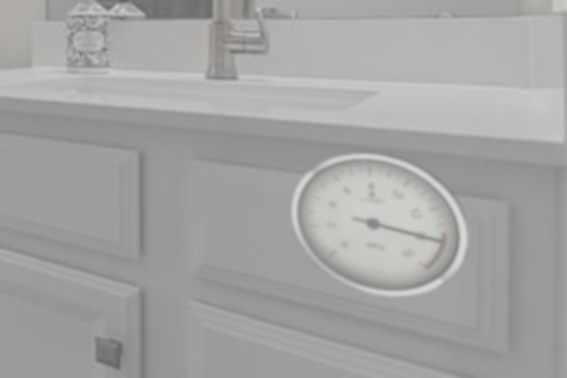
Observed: 14 MPa
